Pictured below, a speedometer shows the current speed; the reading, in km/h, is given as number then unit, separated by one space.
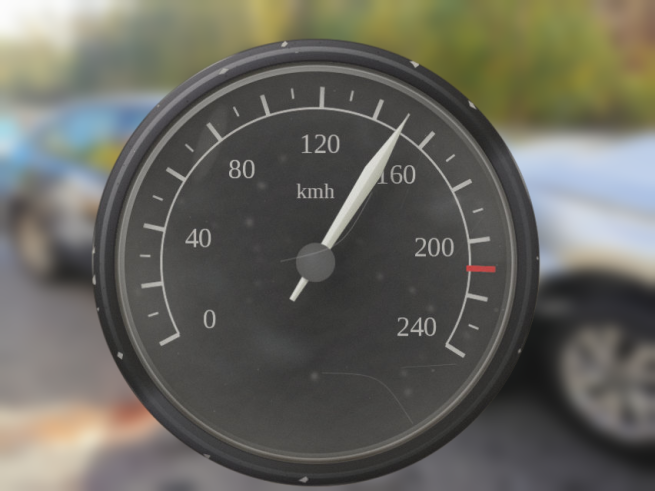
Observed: 150 km/h
